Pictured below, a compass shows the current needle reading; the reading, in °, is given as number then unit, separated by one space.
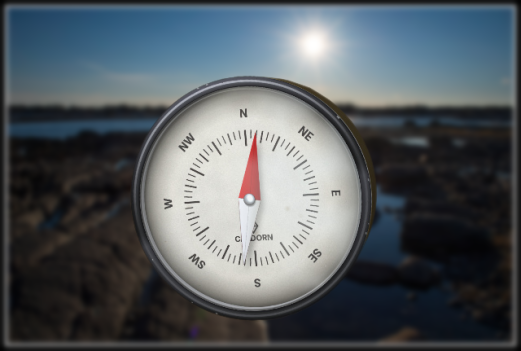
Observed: 10 °
